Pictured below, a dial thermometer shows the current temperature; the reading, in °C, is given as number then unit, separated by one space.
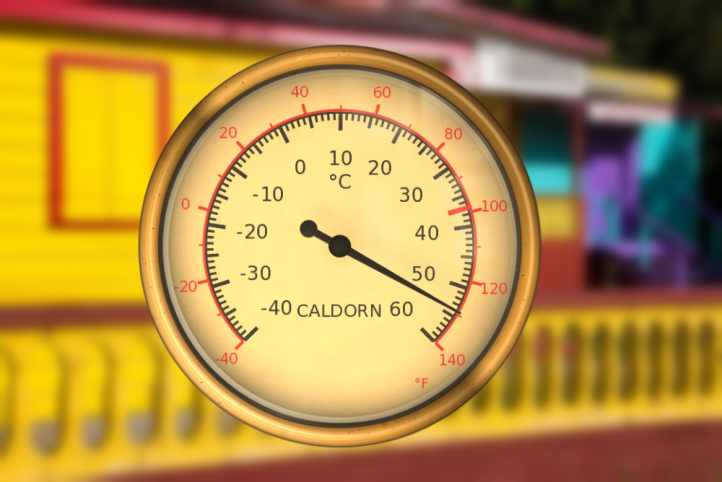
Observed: 54 °C
